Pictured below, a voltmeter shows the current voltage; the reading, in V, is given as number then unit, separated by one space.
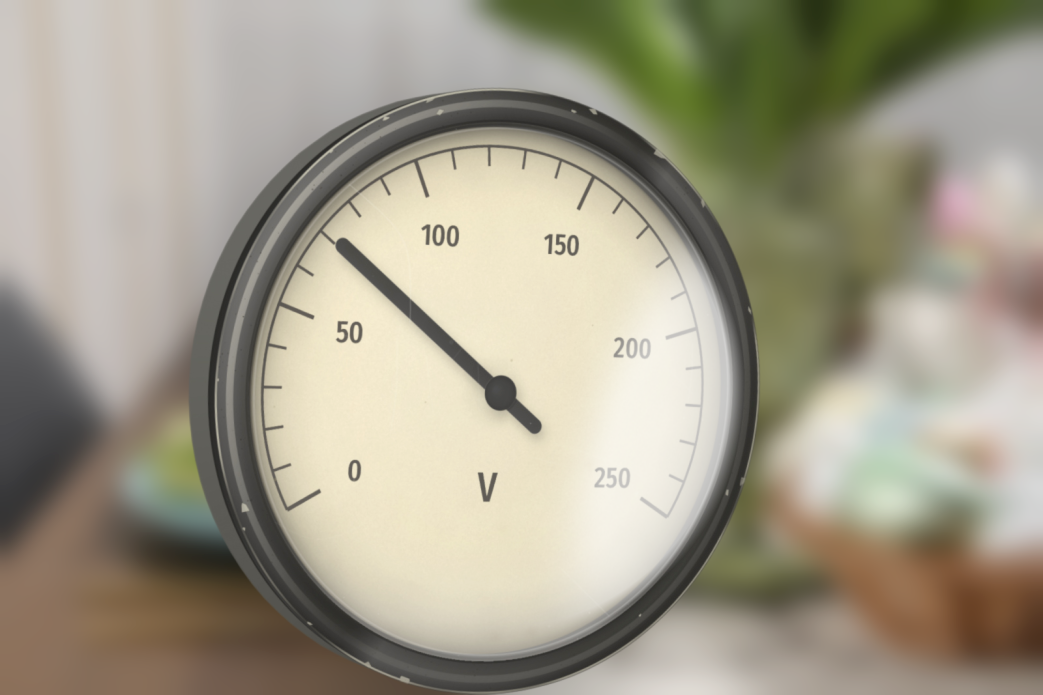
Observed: 70 V
